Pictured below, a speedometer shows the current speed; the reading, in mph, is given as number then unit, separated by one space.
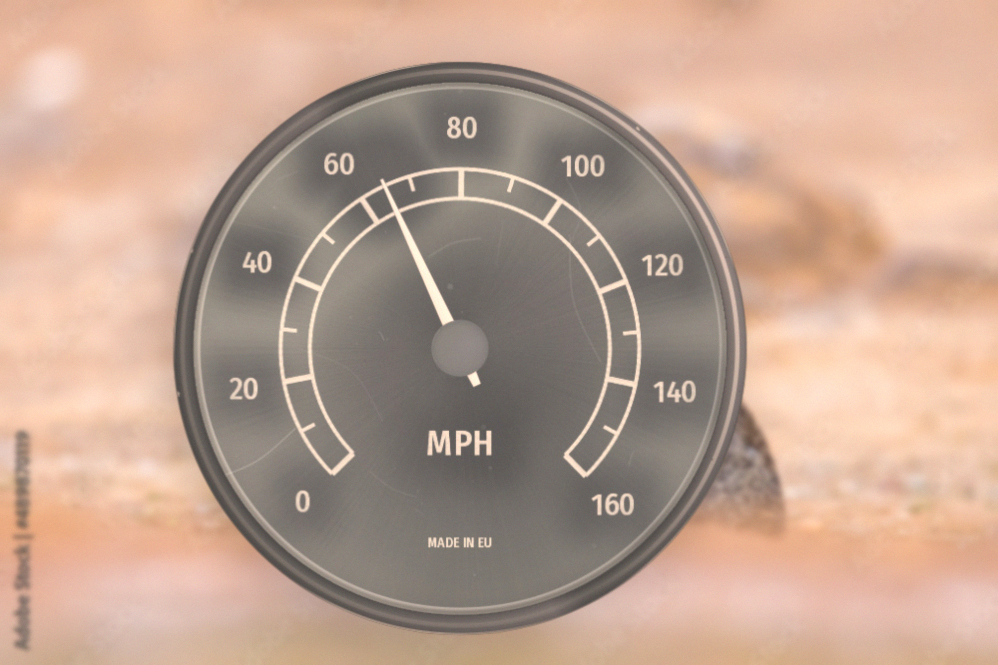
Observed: 65 mph
